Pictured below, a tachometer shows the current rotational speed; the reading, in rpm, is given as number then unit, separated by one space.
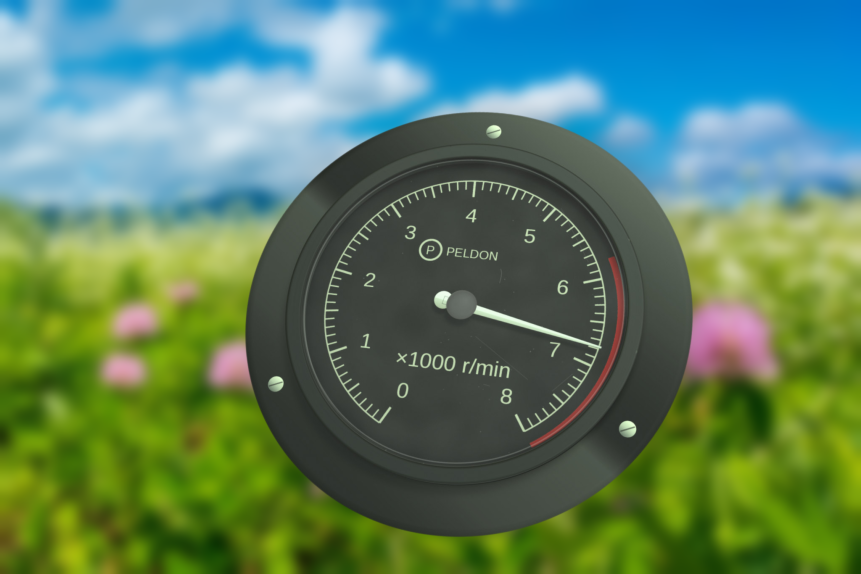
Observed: 6800 rpm
